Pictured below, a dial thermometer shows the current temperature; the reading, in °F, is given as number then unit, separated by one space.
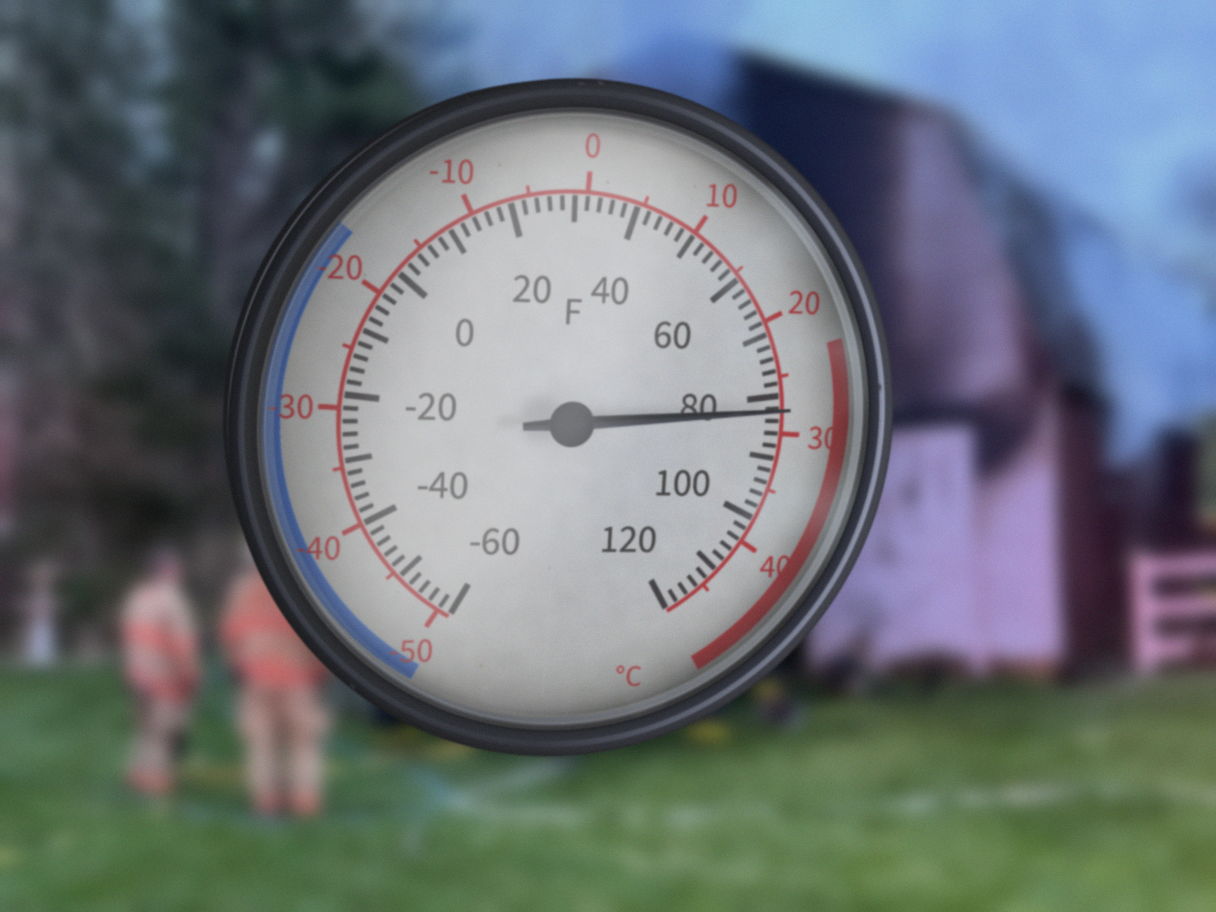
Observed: 82 °F
